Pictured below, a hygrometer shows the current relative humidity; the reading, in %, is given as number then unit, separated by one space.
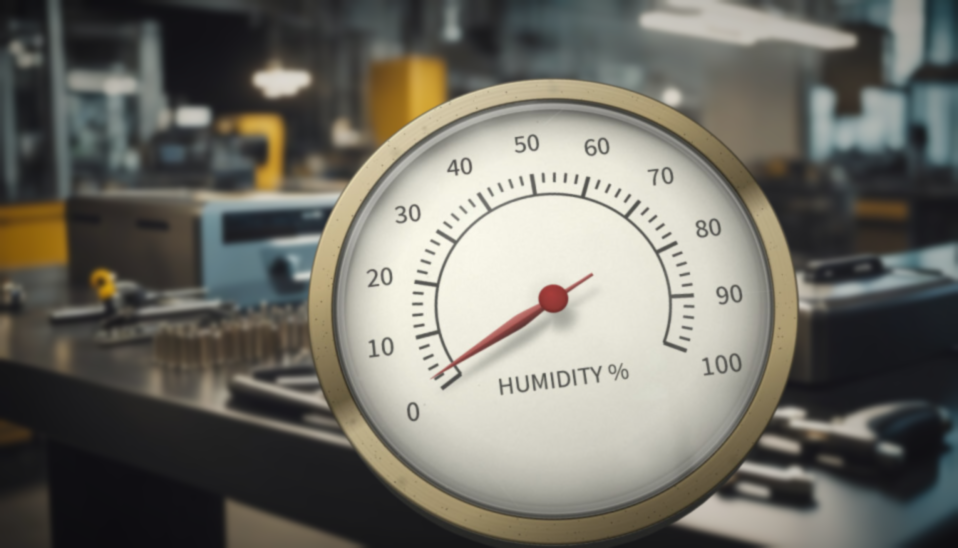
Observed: 2 %
